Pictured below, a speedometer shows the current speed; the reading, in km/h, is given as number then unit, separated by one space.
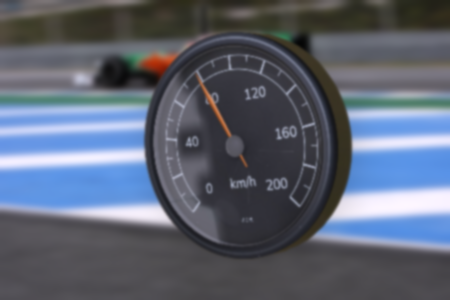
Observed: 80 km/h
